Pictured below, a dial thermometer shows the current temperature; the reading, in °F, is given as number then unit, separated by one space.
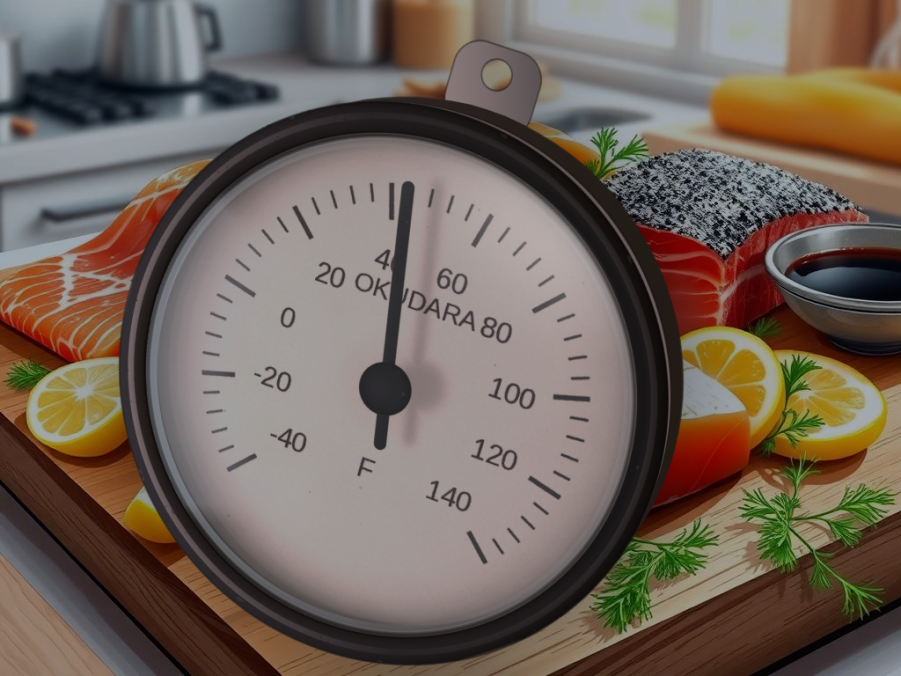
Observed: 44 °F
